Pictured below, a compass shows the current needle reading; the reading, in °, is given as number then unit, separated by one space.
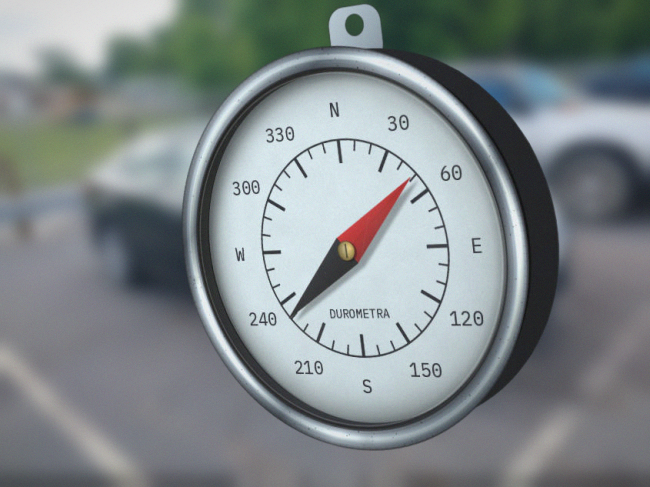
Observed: 50 °
